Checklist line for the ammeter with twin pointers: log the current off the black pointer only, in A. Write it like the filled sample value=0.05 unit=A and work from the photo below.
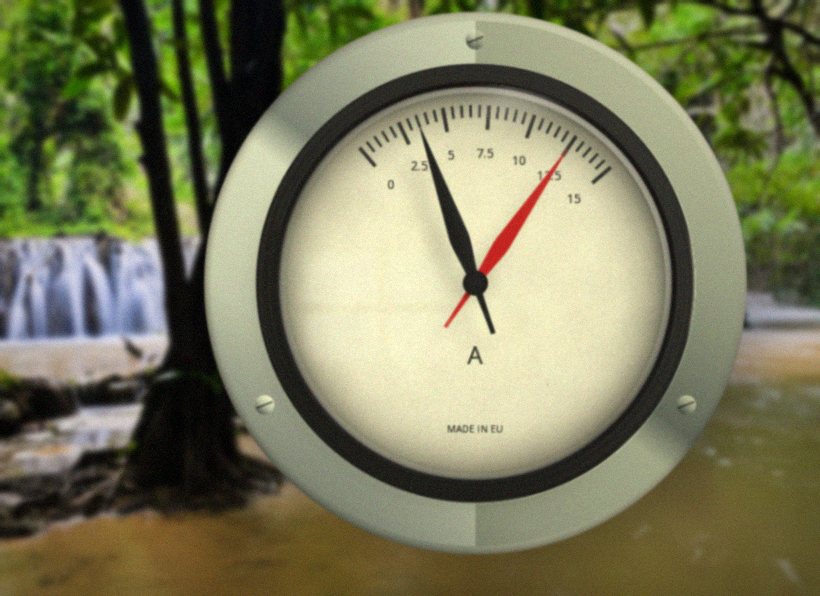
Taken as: value=3.5 unit=A
